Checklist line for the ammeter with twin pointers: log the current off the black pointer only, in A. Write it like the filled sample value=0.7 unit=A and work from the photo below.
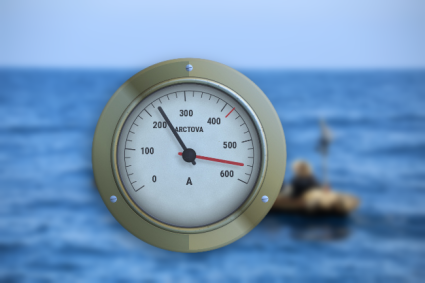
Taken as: value=230 unit=A
